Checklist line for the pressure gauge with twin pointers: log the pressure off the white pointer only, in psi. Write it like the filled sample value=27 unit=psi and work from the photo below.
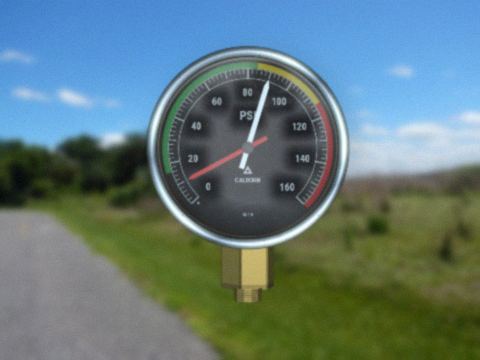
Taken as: value=90 unit=psi
